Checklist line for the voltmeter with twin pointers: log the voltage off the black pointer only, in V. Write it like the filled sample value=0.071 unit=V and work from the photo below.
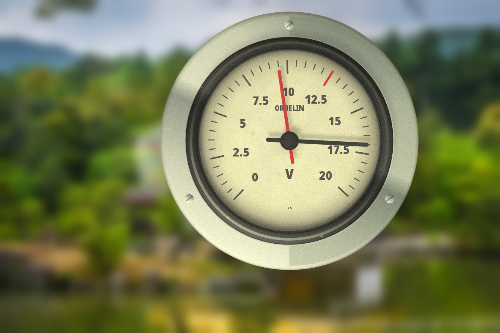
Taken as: value=17 unit=V
